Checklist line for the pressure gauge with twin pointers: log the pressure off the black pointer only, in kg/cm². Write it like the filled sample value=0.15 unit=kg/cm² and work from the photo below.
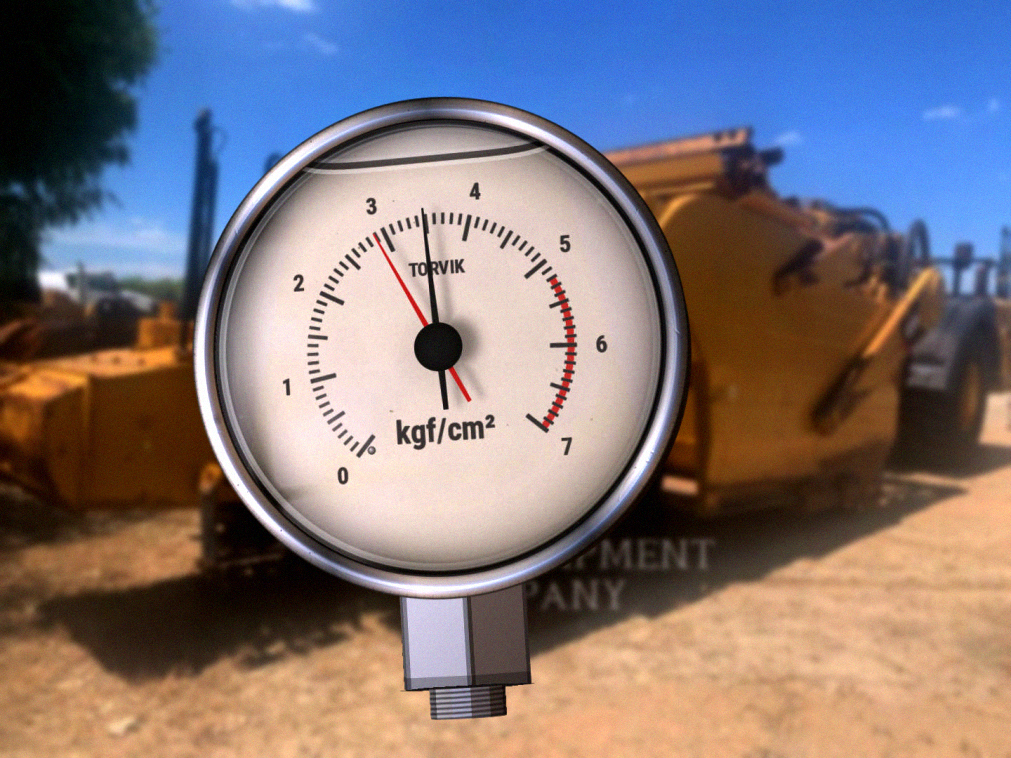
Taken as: value=3.5 unit=kg/cm²
